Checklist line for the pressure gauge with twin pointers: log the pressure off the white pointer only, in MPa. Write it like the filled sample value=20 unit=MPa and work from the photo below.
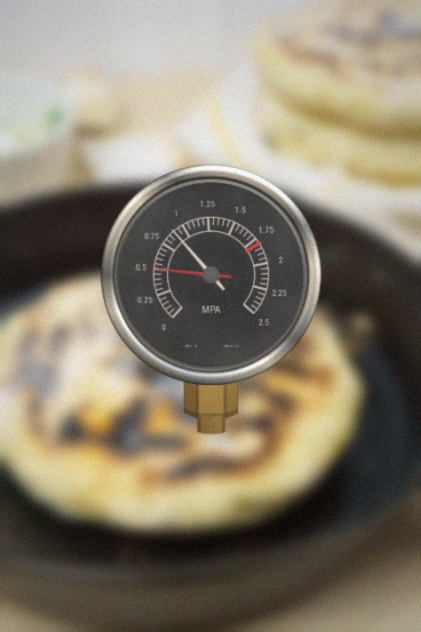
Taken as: value=0.9 unit=MPa
